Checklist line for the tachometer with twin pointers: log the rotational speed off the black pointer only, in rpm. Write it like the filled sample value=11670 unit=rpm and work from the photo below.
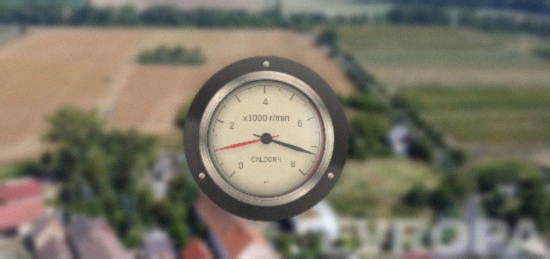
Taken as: value=7250 unit=rpm
